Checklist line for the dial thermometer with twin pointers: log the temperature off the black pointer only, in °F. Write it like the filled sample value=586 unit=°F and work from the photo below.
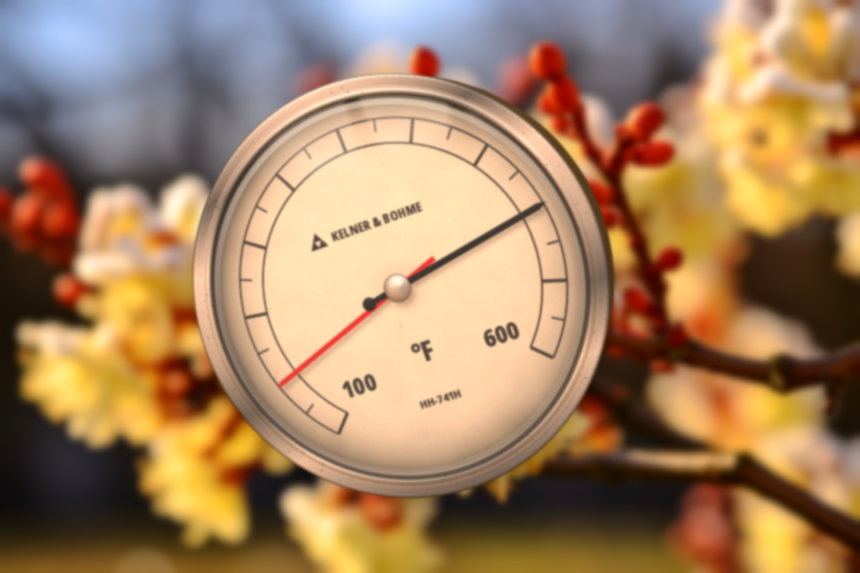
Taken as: value=500 unit=°F
